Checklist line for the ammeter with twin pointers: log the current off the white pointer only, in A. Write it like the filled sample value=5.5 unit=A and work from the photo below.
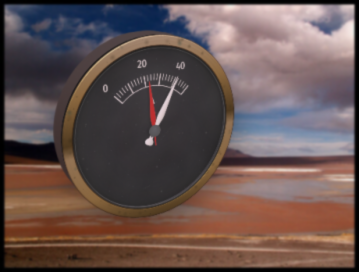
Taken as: value=40 unit=A
